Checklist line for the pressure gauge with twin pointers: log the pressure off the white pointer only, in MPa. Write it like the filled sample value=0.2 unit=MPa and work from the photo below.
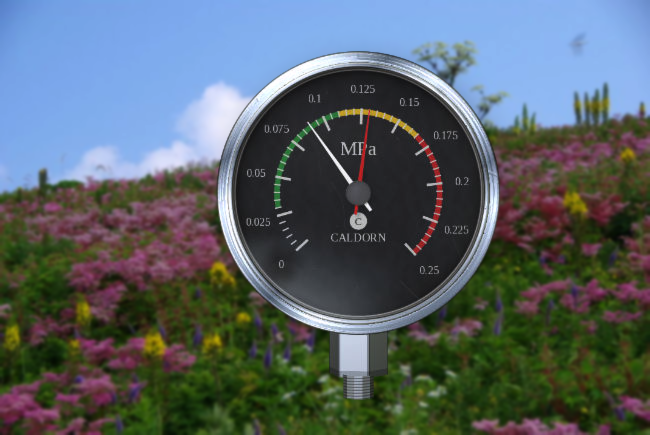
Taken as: value=0.09 unit=MPa
